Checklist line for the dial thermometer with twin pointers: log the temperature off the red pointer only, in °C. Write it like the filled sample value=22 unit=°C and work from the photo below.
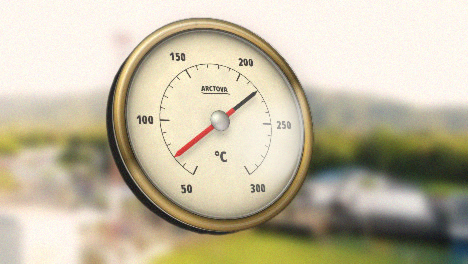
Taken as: value=70 unit=°C
